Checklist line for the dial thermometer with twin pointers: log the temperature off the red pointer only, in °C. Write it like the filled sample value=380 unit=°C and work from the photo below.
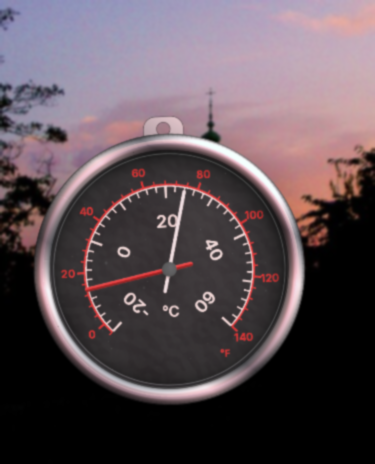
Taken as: value=-10 unit=°C
